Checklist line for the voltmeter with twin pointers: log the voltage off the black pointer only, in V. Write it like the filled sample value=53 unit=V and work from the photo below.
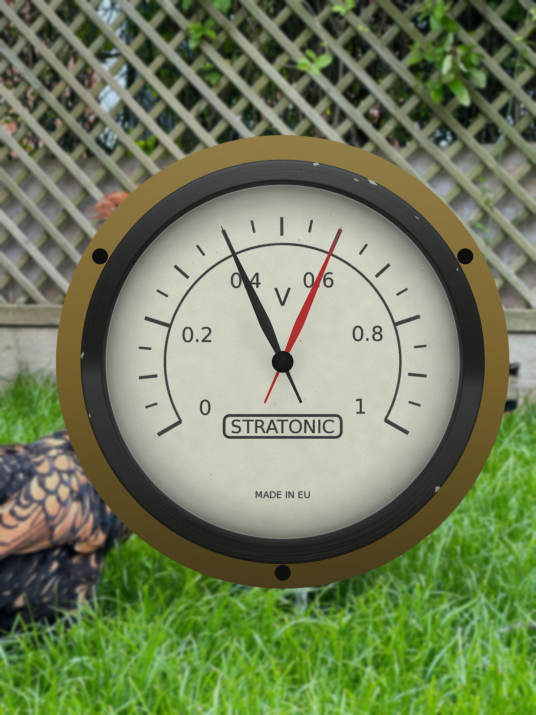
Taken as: value=0.4 unit=V
